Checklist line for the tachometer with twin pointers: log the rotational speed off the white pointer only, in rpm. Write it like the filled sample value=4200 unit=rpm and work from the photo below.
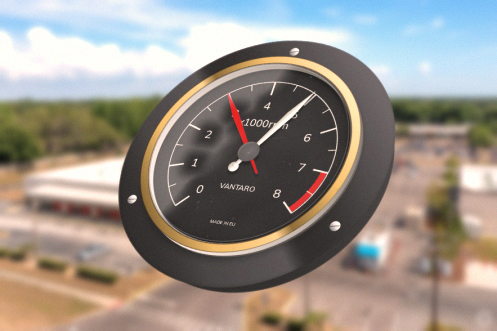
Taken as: value=5000 unit=rpm
